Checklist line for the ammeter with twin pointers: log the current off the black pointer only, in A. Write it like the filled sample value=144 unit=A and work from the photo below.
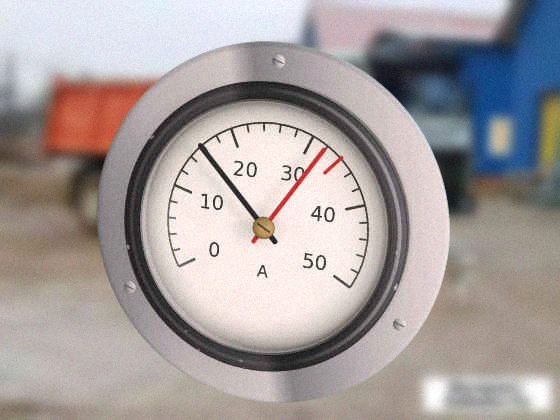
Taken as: value=16 unit=A
